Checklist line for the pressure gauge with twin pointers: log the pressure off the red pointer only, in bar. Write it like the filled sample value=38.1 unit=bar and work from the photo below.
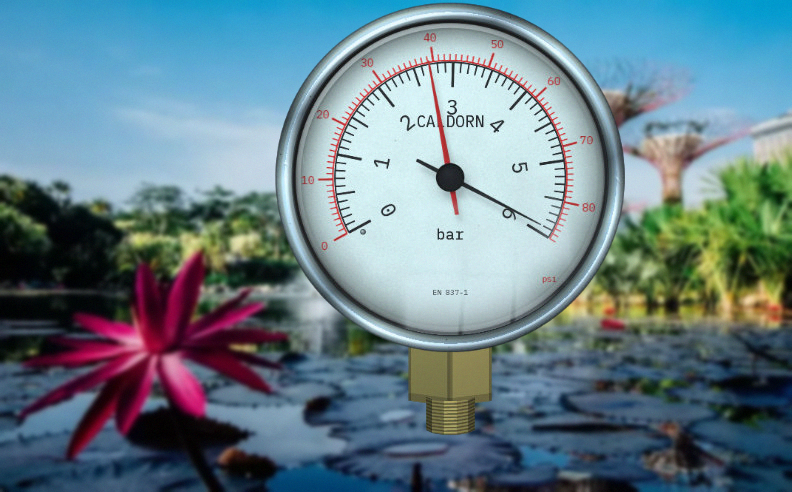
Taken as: value=2.7 unit=bar
